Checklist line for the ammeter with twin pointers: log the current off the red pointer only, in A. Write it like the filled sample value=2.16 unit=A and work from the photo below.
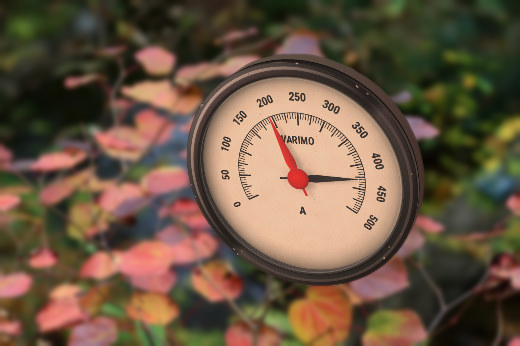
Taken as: value=200 unit=A
